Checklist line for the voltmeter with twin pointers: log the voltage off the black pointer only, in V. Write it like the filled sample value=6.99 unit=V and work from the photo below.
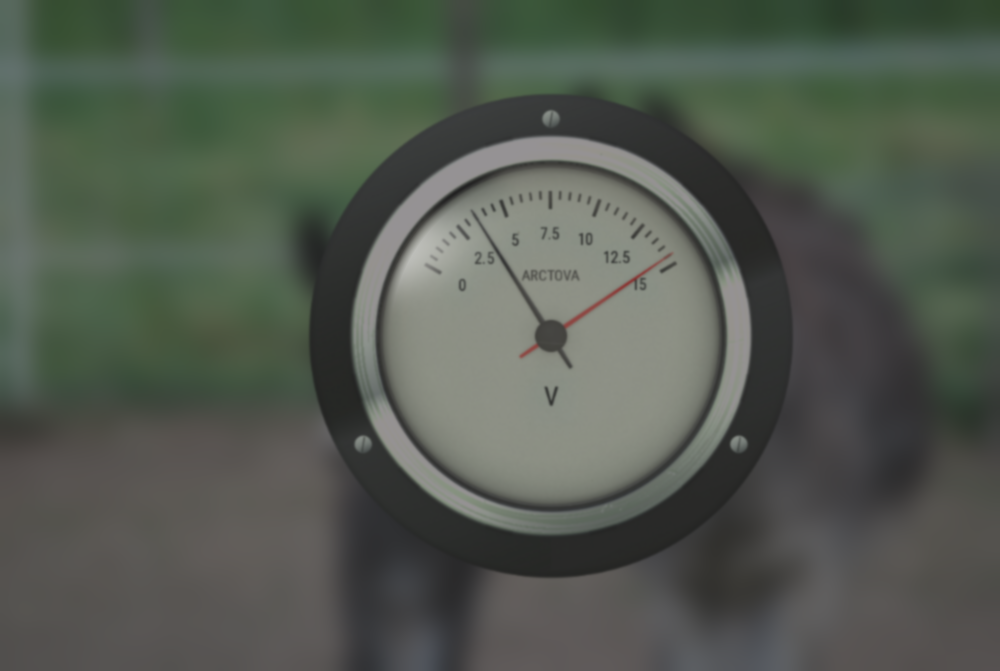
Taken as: value=3.5 unit=V
